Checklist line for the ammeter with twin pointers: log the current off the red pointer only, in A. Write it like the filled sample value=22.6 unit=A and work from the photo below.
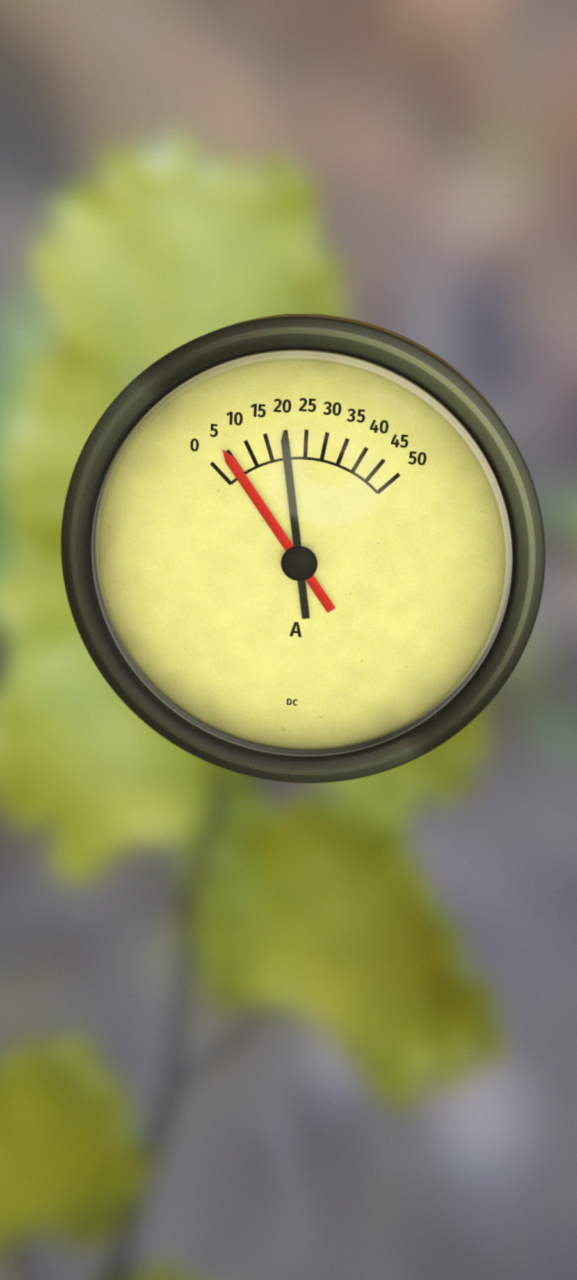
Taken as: value=5 unit=A
